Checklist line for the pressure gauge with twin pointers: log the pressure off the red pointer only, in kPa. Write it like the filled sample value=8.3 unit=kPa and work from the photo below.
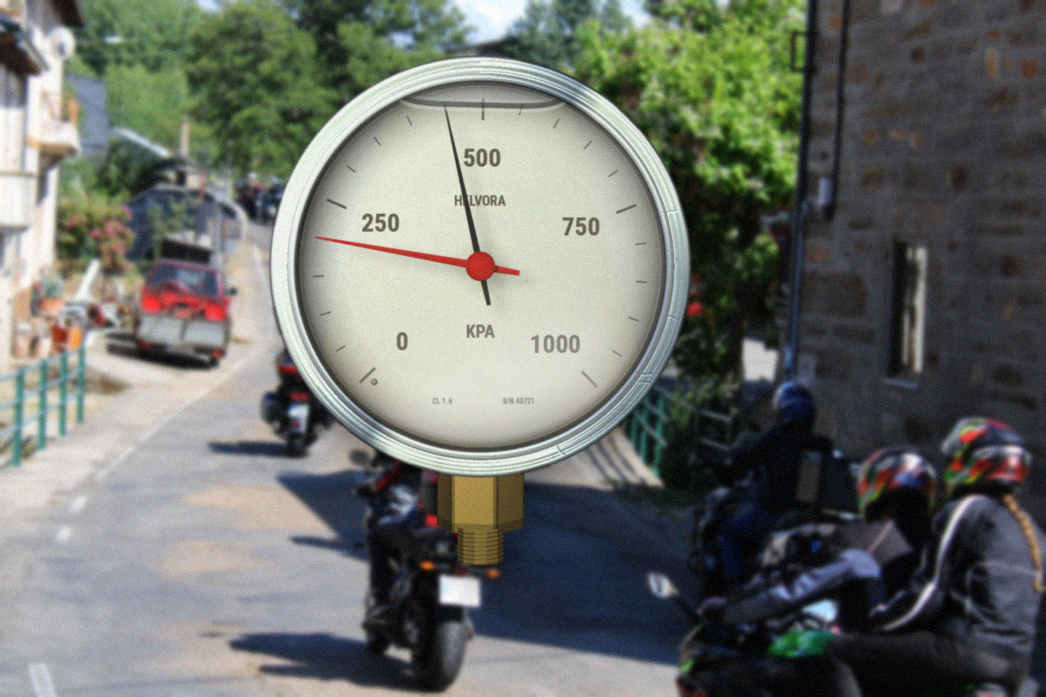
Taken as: value=200 unit=kPa
